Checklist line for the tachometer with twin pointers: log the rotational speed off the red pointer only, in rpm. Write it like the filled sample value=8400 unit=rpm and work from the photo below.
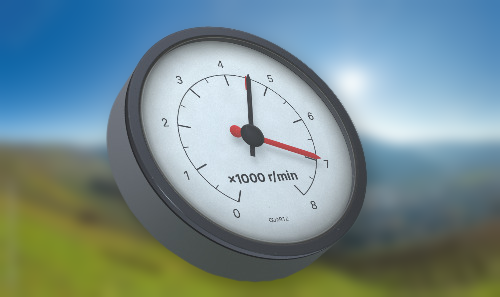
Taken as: value=7000 unit=rpm
